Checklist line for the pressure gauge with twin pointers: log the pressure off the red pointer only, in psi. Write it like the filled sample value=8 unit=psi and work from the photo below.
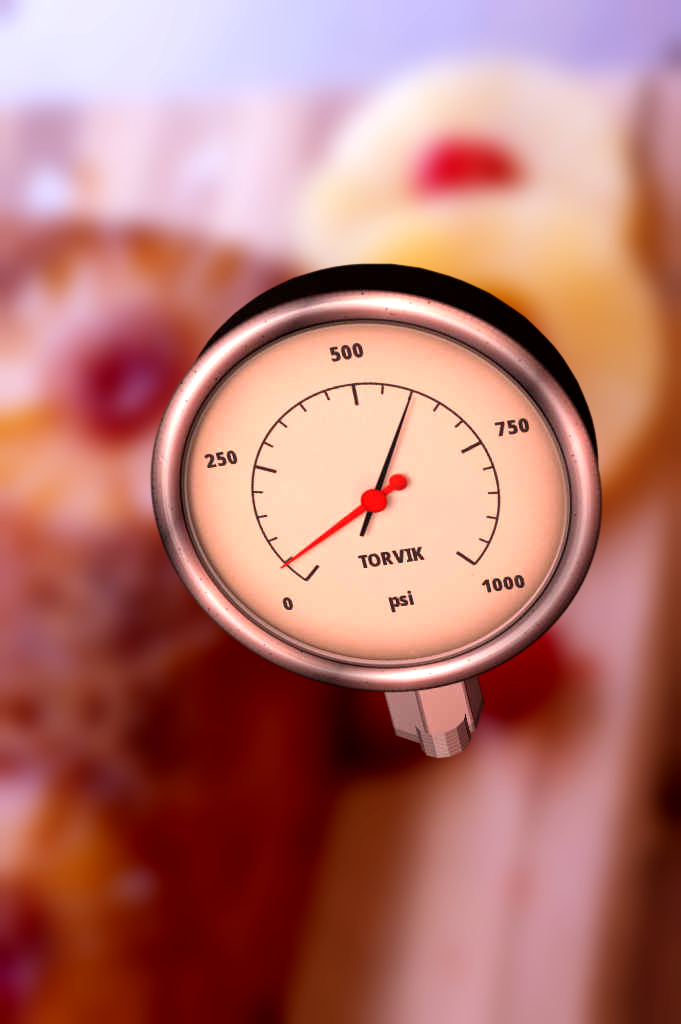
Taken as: value=50 unit=psi
